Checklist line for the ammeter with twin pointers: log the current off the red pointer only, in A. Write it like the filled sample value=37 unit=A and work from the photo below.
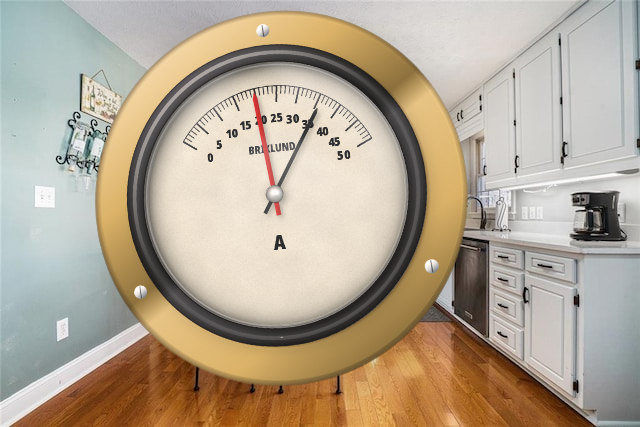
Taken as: value=20 unit=A
